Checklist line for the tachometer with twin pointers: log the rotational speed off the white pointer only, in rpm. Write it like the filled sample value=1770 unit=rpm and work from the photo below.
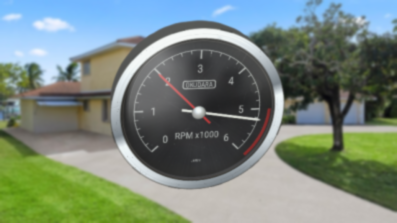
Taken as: value=5200 unit=rpm
